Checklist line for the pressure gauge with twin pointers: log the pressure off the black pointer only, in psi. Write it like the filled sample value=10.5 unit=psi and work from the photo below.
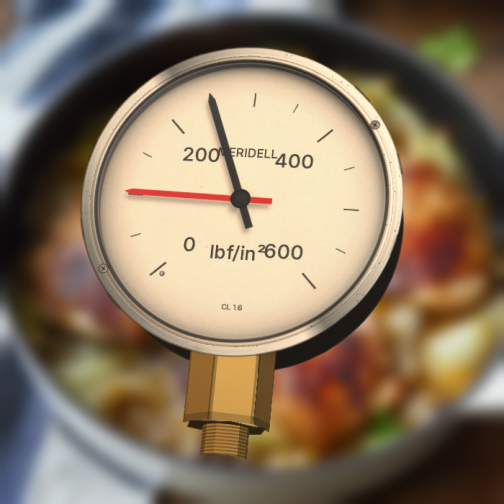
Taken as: value=250 unit=psi
